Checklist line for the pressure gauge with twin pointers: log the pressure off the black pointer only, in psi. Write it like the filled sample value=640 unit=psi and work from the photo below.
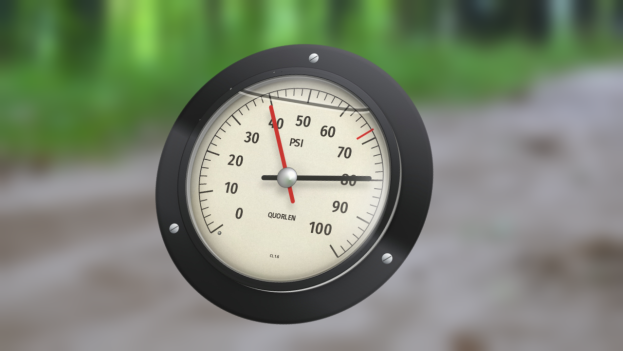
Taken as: value=80 unit=psi
